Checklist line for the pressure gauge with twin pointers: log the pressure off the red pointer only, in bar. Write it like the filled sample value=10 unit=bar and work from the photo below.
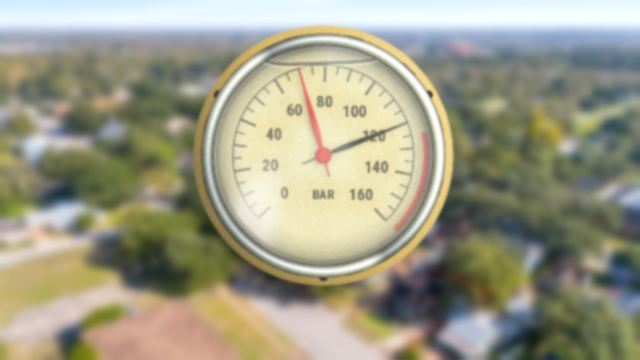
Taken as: value=70 unit=bar
